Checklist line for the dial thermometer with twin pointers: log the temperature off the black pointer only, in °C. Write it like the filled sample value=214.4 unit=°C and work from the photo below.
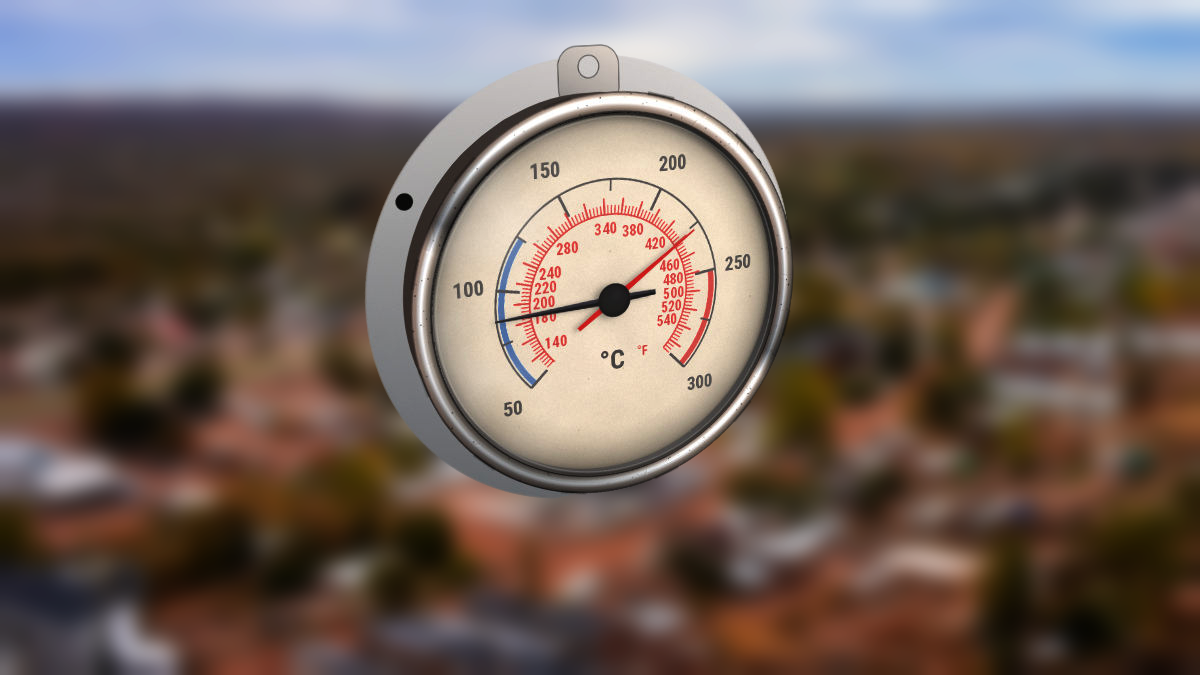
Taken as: value=87.5 unit=°C
